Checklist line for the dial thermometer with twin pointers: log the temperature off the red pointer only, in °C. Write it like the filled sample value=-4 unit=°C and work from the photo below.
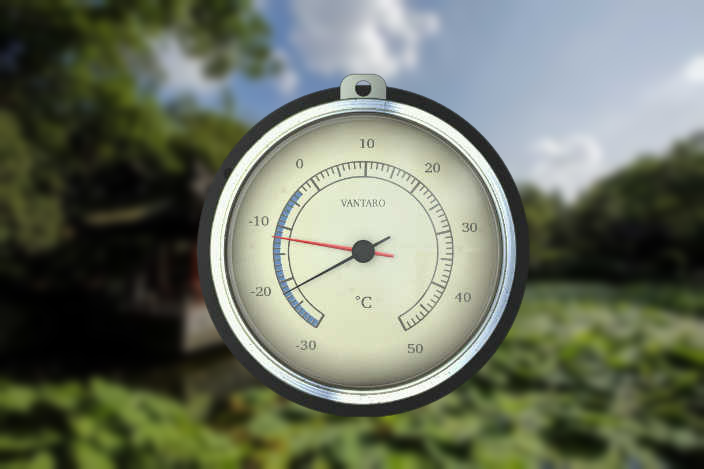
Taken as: value=-12 unit=°C
